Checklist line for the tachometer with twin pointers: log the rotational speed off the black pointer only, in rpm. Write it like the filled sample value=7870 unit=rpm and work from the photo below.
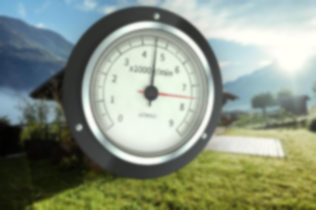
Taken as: value=4500 unit=rpm
